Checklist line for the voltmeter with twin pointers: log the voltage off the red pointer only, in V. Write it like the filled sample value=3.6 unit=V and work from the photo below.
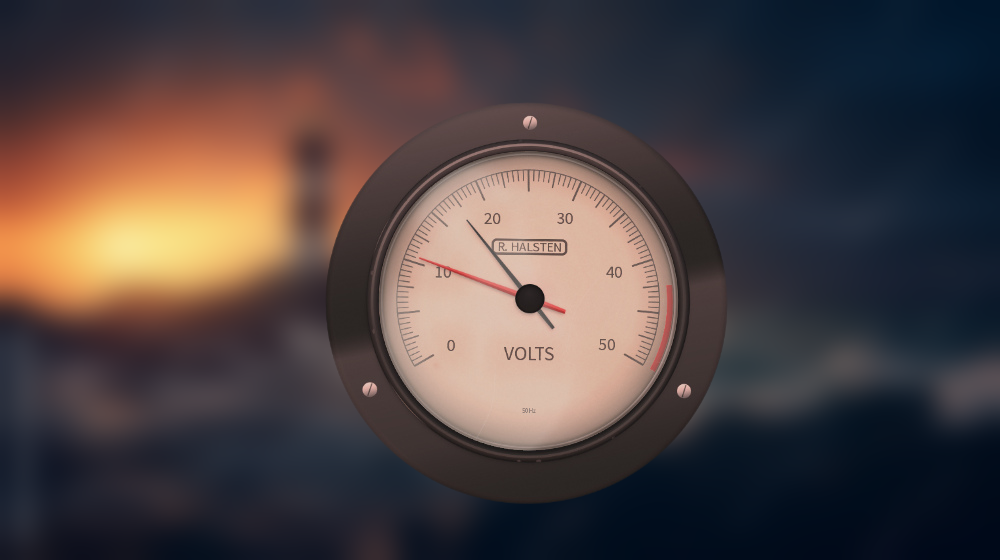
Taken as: value=10.5 unit=V
